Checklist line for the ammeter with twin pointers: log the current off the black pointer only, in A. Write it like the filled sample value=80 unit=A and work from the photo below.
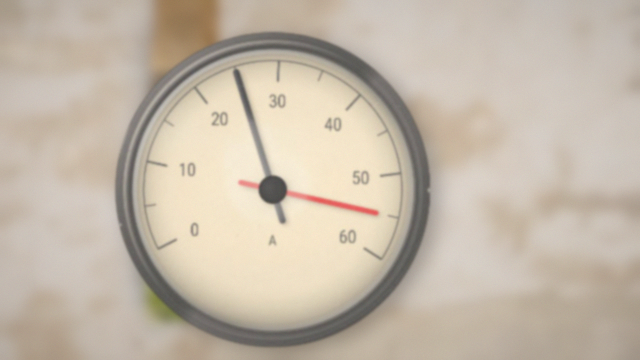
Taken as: value=25 unit=A
